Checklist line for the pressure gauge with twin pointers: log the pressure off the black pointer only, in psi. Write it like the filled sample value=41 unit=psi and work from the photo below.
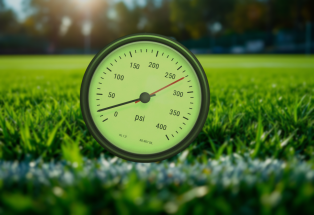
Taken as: value=20 unit=psi
